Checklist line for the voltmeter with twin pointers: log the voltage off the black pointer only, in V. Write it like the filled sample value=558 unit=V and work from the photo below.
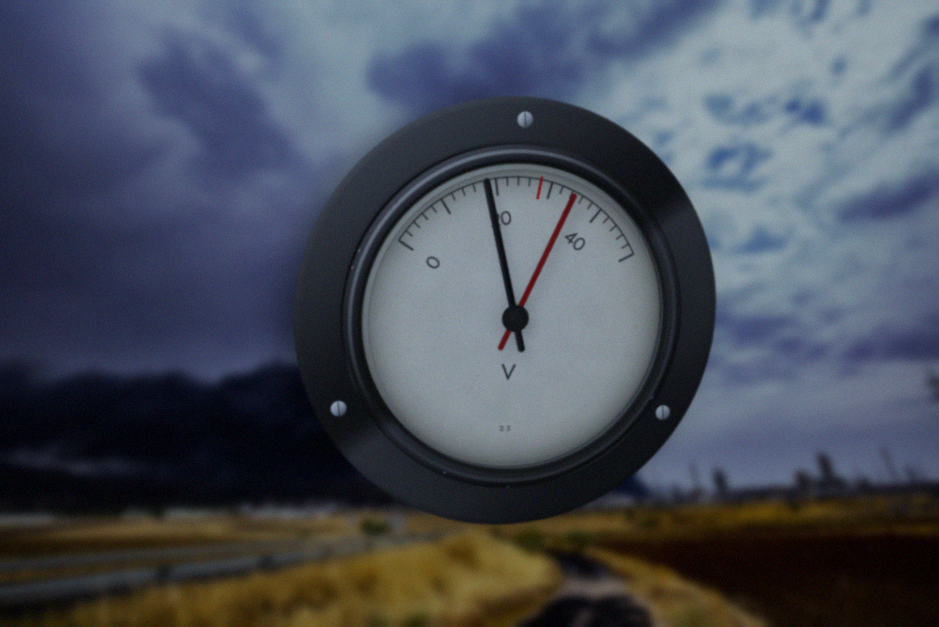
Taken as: value=18 unit=V
